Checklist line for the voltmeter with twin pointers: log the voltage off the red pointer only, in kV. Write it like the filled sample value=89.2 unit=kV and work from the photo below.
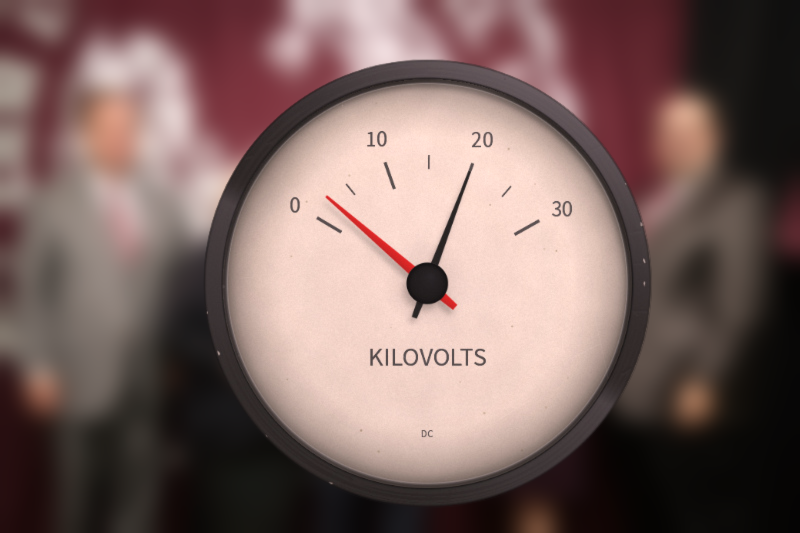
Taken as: value=2.5 unit=kV
